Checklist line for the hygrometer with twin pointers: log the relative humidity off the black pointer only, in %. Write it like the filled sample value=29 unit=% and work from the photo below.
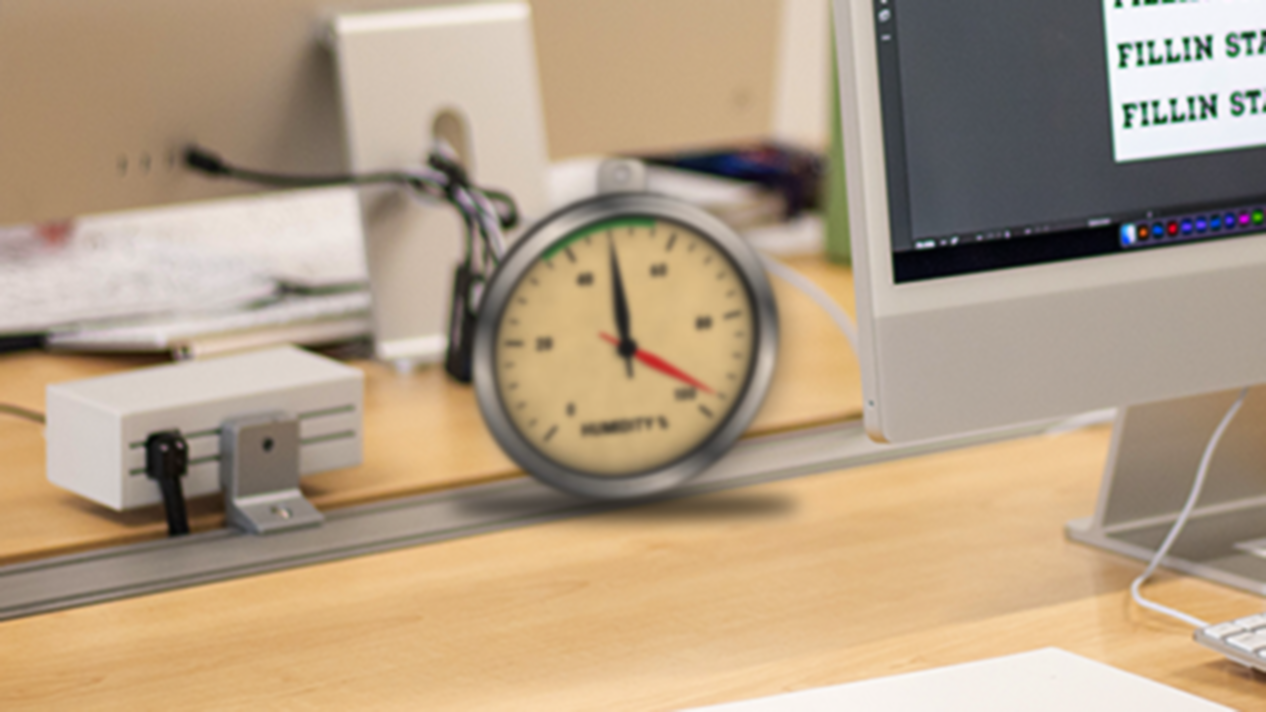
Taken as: value=48 unit=%
